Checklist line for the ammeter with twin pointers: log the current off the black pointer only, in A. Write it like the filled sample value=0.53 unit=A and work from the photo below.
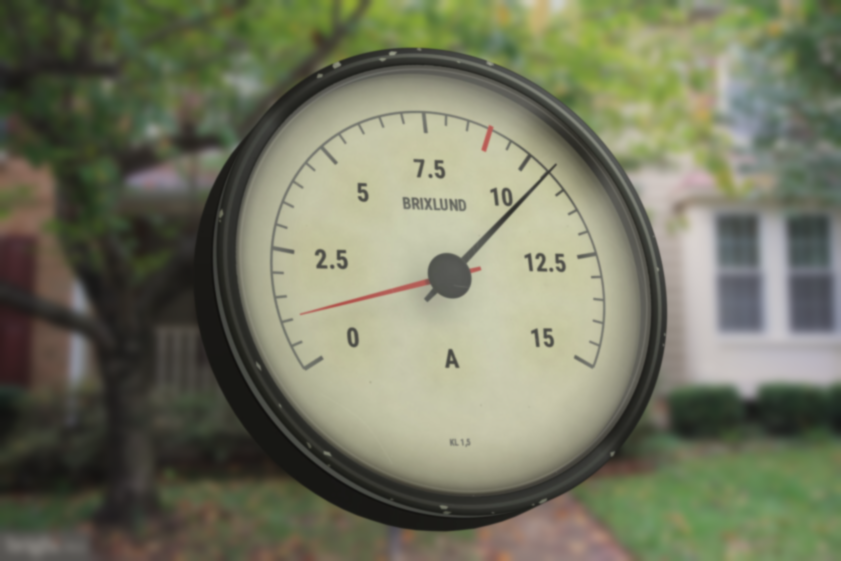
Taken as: value=10.5 unit=A
